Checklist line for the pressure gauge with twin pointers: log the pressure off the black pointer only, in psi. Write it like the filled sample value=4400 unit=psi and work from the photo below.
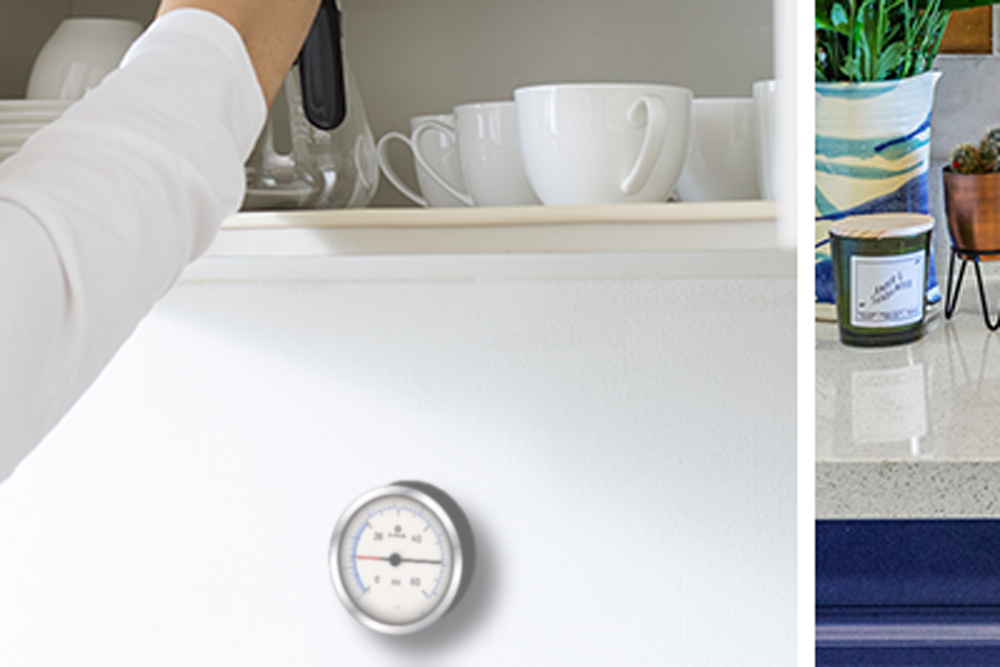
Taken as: value=50 unit=psi
